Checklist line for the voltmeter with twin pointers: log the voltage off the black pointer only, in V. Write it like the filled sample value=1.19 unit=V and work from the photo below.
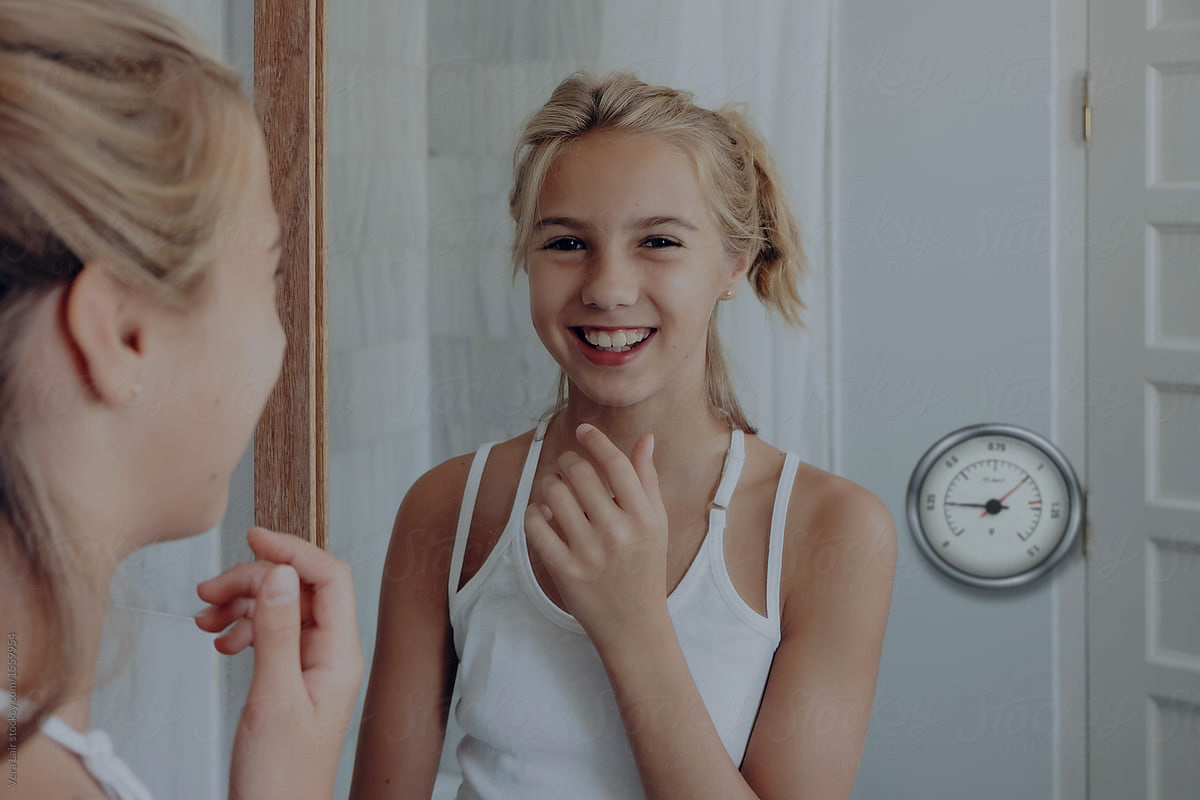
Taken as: value=0.25 unit=V
